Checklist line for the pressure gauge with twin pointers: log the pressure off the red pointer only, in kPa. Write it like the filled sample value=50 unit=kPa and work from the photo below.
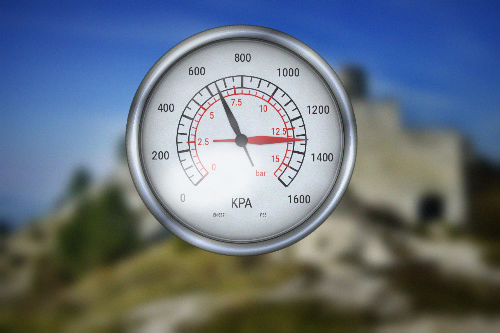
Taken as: value=1325 unit=kPa
